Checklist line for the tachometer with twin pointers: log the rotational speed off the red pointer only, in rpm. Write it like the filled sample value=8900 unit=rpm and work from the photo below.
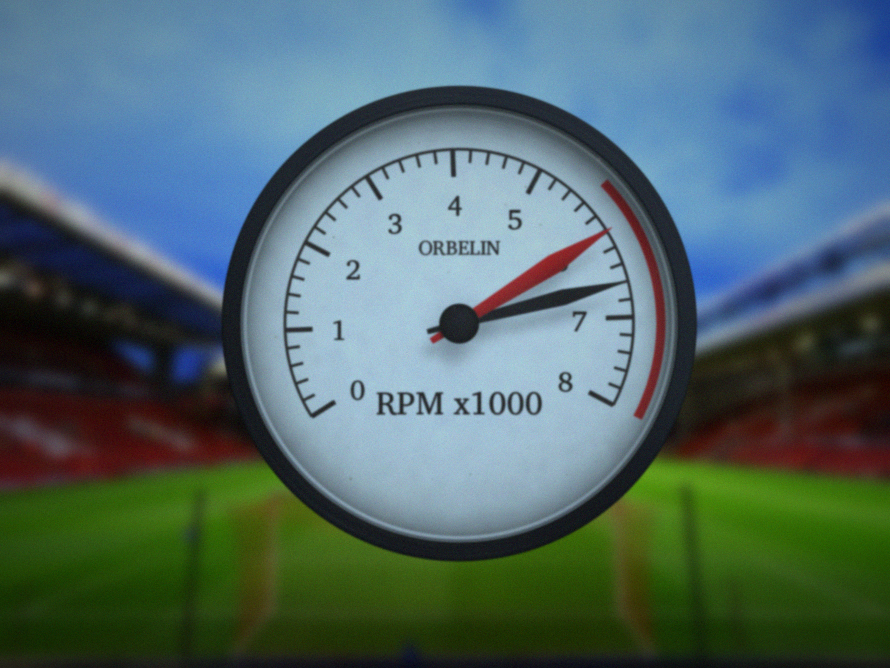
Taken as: value=6000 unit=rpm
